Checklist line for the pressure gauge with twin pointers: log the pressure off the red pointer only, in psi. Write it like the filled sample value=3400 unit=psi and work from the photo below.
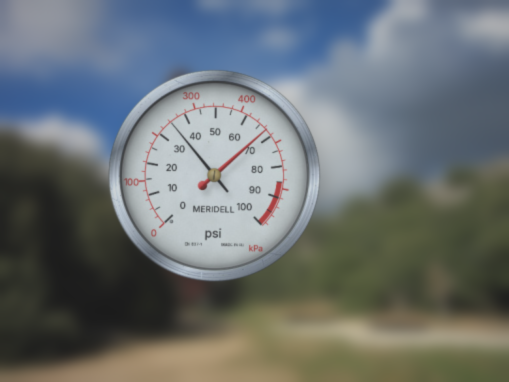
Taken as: value=67.5 unit=psi
